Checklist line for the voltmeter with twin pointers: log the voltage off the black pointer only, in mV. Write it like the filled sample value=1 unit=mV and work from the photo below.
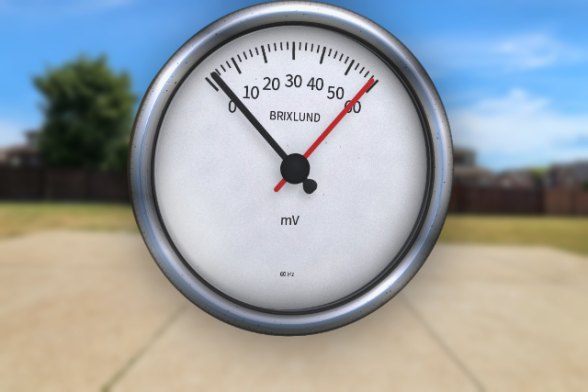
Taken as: value=2 unit=mV
